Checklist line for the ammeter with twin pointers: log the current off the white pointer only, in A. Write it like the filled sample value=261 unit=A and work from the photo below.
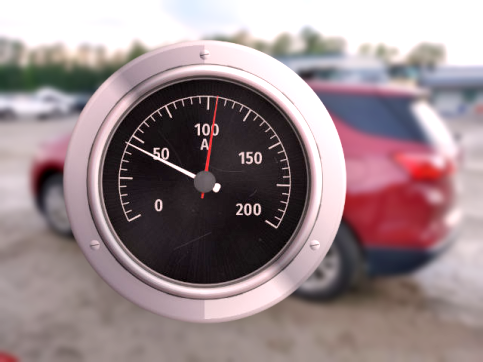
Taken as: value=45 unit=A
